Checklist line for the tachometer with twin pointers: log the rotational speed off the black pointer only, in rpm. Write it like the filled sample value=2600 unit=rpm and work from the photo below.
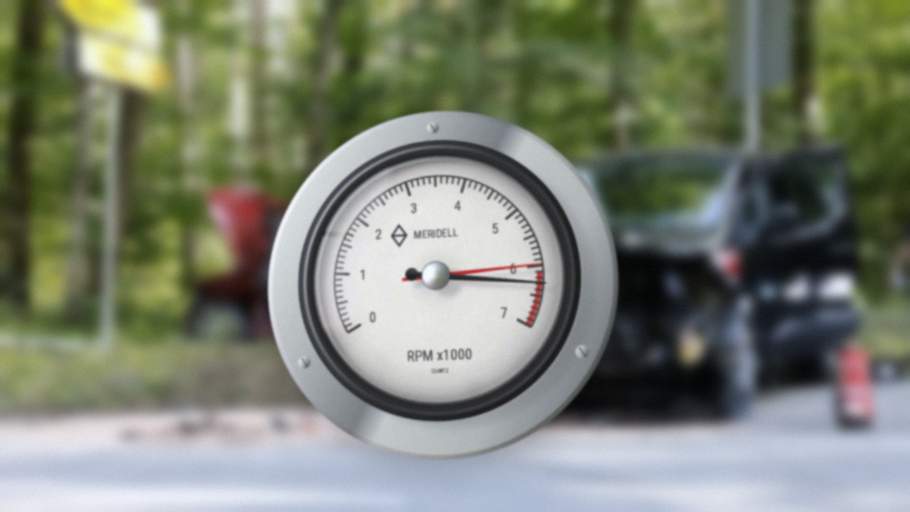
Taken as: value=6300 unit=rpm
